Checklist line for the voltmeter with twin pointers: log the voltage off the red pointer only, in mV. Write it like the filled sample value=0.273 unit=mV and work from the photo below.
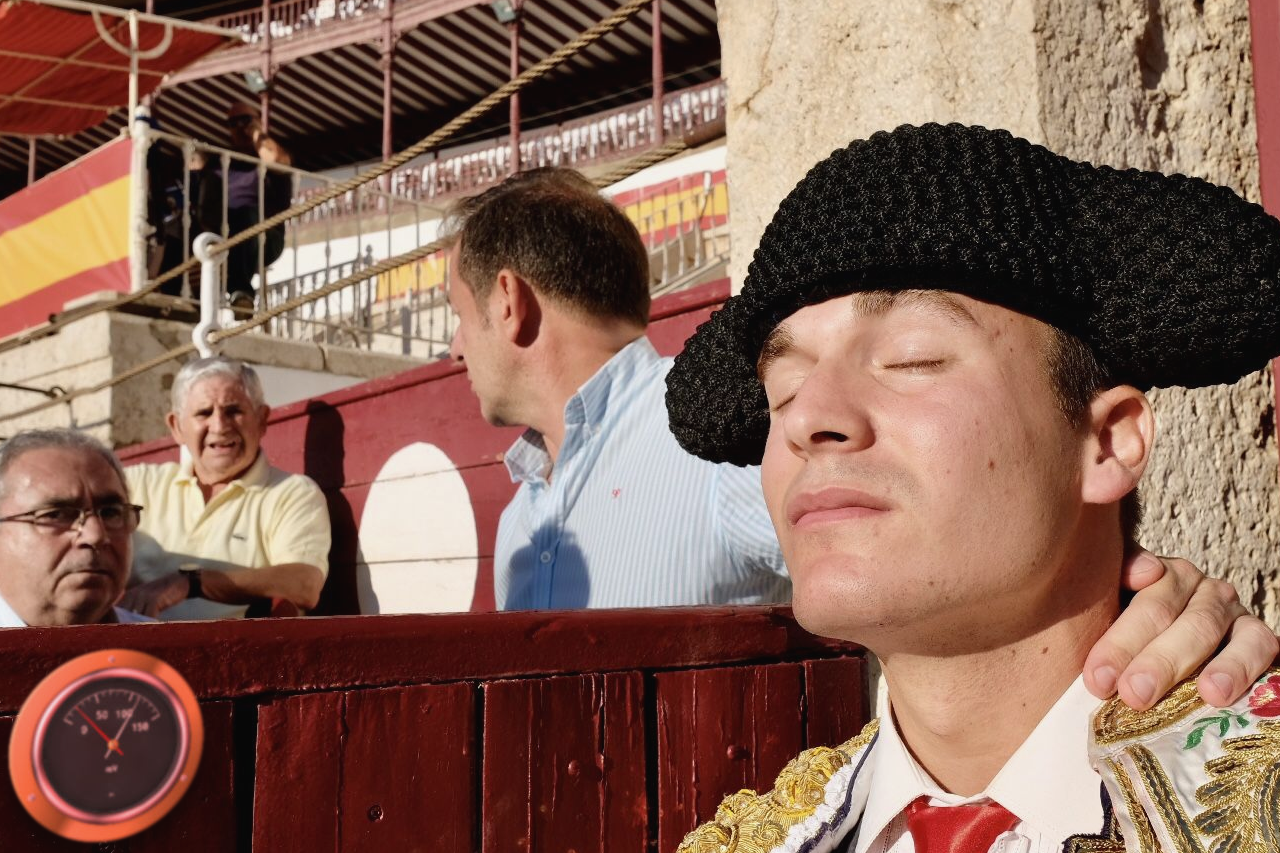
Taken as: value=20 unit=mV
